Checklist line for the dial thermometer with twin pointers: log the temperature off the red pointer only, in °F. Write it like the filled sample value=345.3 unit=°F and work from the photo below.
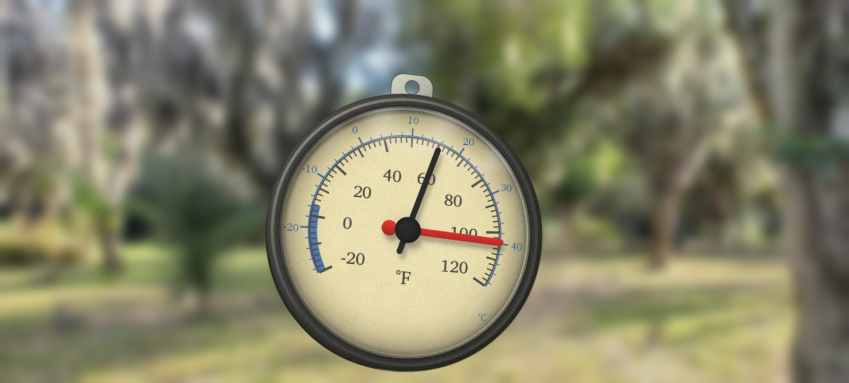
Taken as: value=104 unit=°F
